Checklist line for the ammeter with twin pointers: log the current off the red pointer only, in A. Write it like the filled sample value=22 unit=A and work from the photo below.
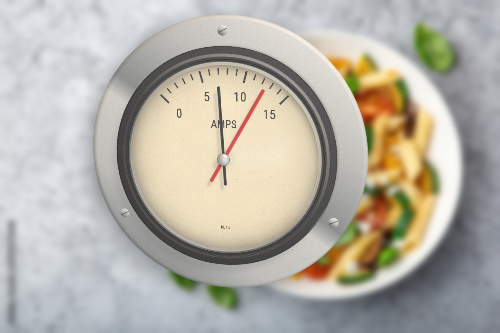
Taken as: value=12.5 unit=A
